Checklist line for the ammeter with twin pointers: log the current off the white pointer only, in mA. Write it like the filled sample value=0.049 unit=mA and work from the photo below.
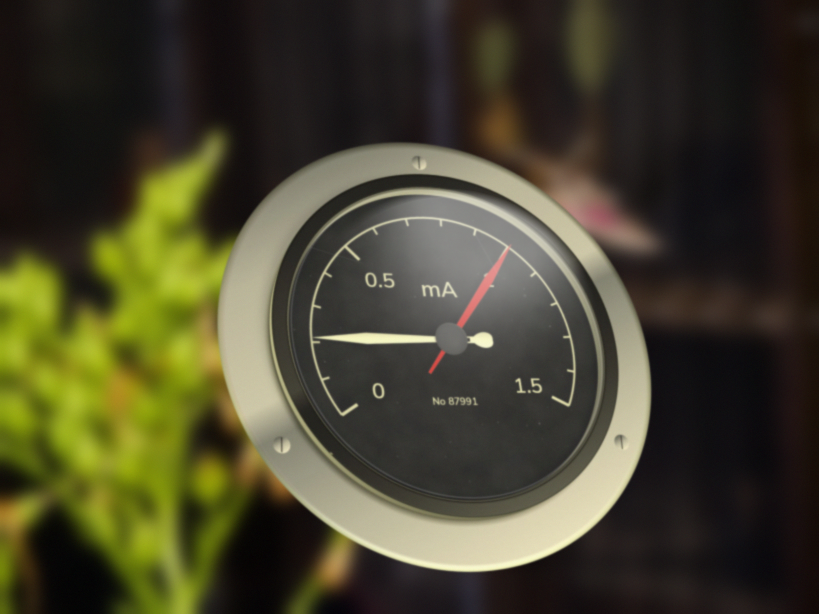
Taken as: value=0.2 unit=mA
